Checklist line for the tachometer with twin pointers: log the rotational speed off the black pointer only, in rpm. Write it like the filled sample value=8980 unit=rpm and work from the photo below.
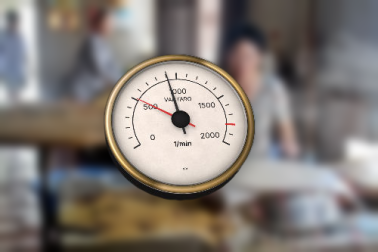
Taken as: value=900 unit=rpm
